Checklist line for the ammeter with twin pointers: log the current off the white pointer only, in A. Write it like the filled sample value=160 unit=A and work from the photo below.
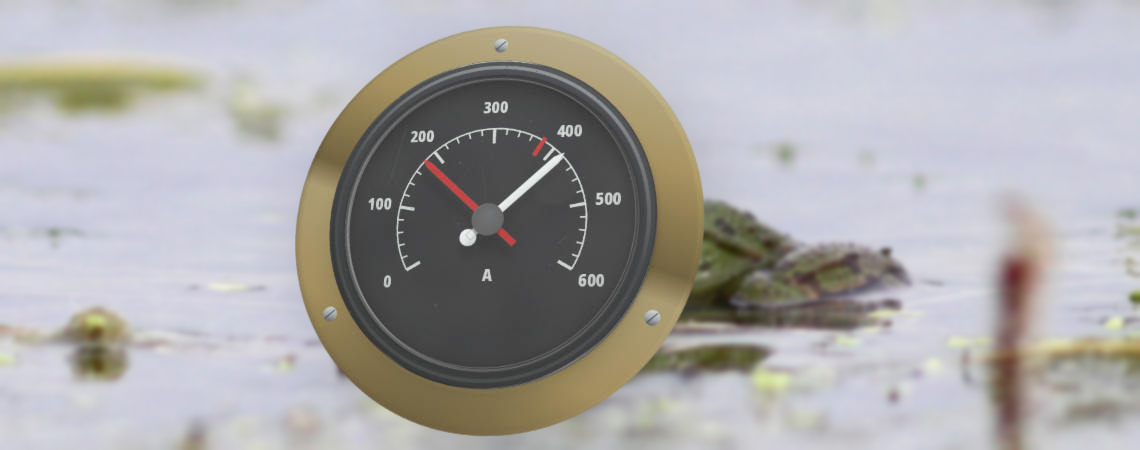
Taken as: value=420 unit=A
